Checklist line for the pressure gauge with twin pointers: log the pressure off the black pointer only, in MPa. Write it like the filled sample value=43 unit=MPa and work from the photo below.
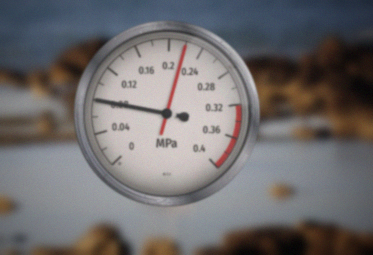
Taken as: value=0.08 unit=MPa
